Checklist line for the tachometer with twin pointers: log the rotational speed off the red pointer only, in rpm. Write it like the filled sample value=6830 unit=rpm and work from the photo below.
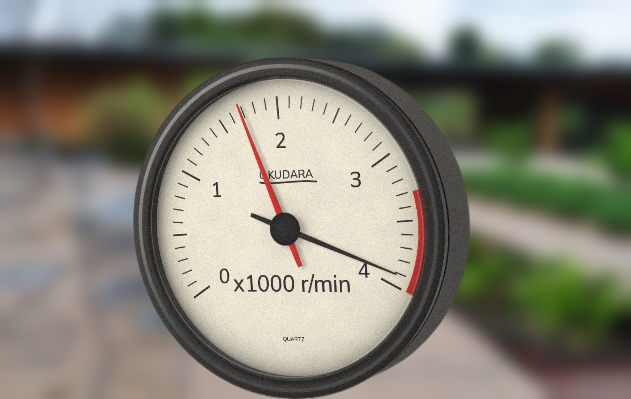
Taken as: value=1700 unit=rpm
